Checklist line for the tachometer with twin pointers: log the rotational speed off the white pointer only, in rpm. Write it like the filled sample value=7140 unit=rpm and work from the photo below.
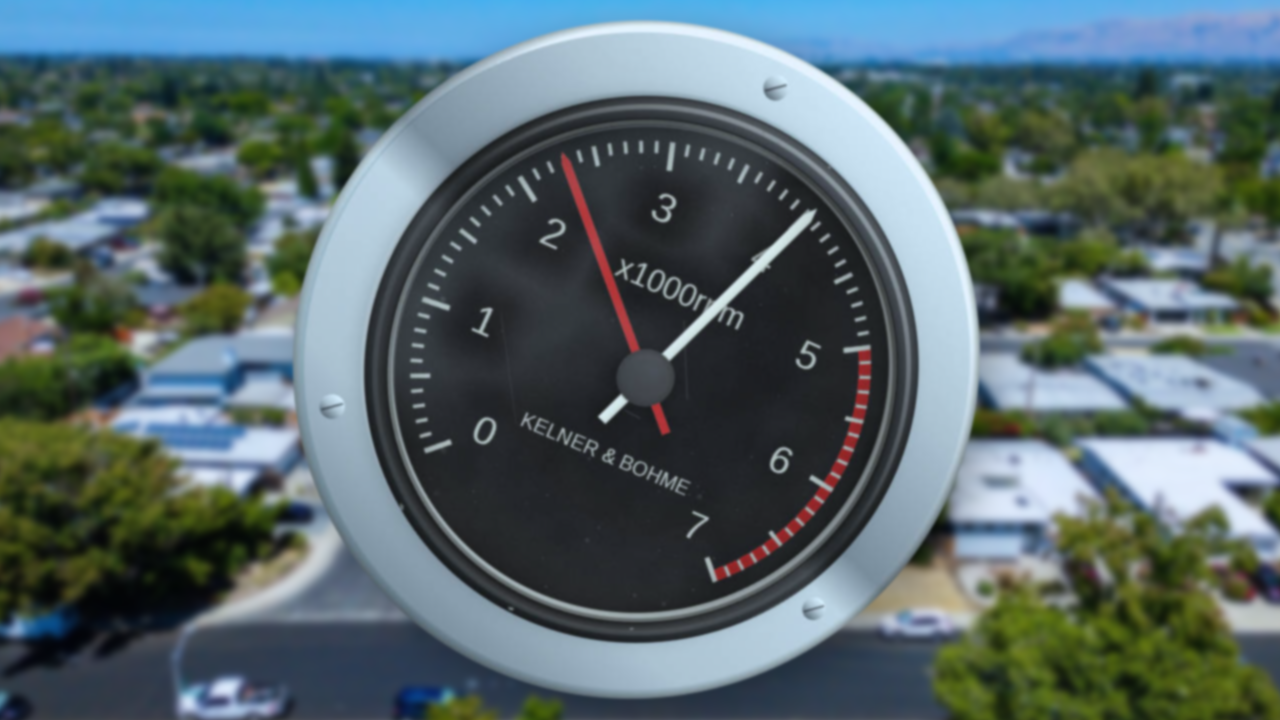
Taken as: value=4000 unit=rpm
